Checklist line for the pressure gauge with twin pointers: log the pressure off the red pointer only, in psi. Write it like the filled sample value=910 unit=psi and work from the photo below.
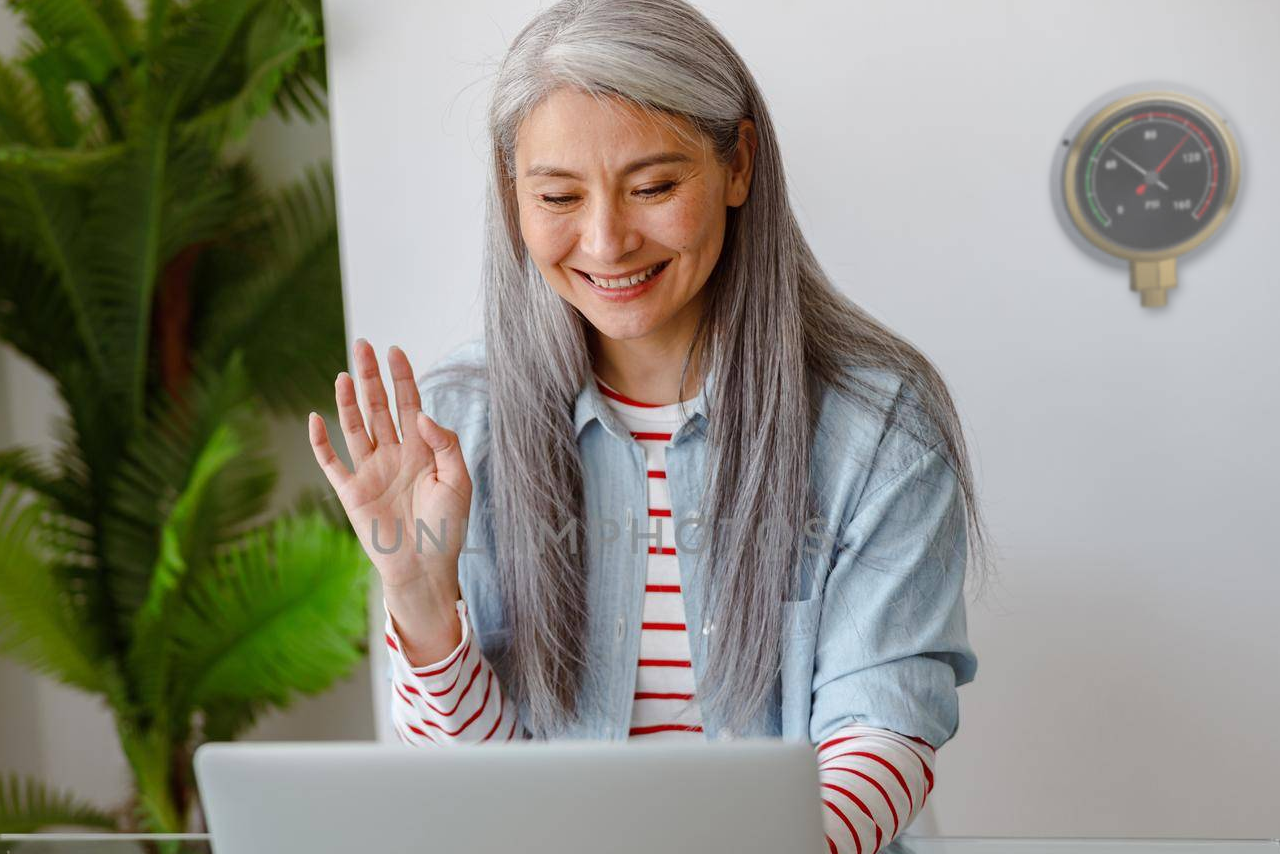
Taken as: value=105 unit=psi
